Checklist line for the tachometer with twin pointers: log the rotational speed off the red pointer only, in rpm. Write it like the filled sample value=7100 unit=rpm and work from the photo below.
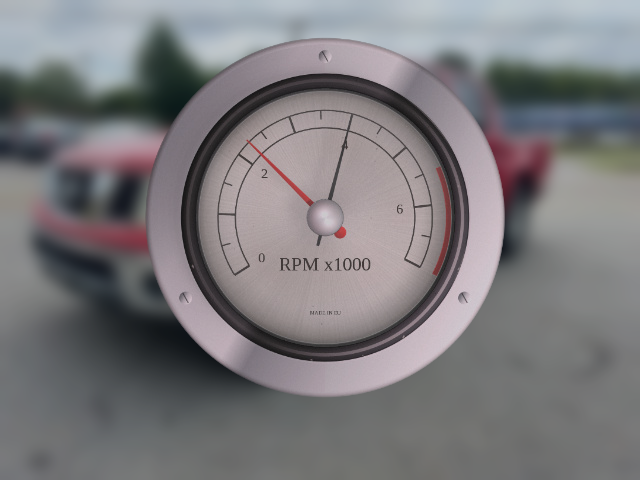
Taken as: value=2250 unit=rpm
